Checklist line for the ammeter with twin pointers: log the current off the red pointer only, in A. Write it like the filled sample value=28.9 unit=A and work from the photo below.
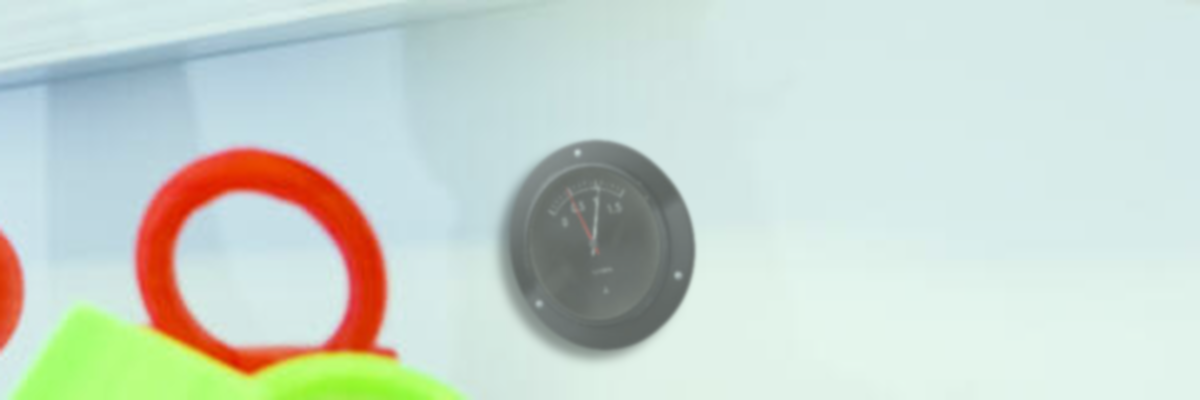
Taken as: value=0.5 unit=A
